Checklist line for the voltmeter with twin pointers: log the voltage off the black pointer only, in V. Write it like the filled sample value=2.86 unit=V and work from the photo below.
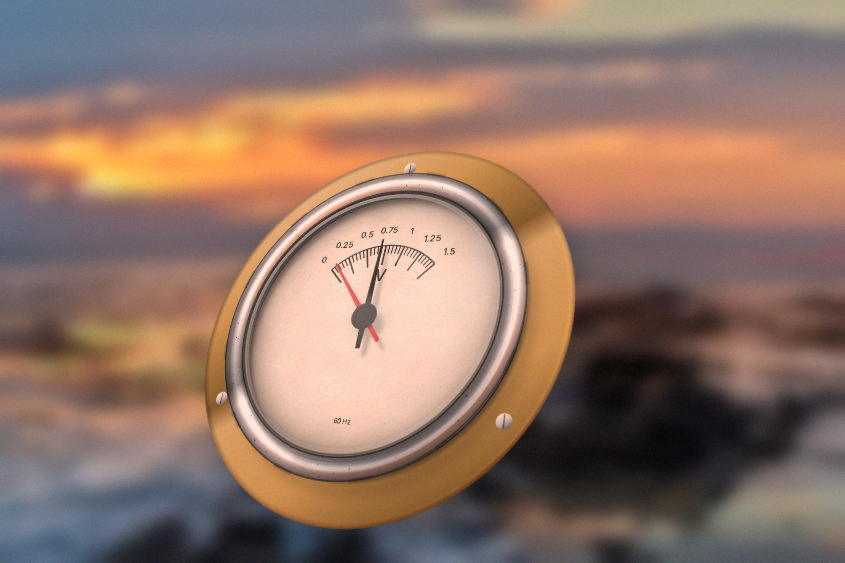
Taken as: value=0.75 unit=V
